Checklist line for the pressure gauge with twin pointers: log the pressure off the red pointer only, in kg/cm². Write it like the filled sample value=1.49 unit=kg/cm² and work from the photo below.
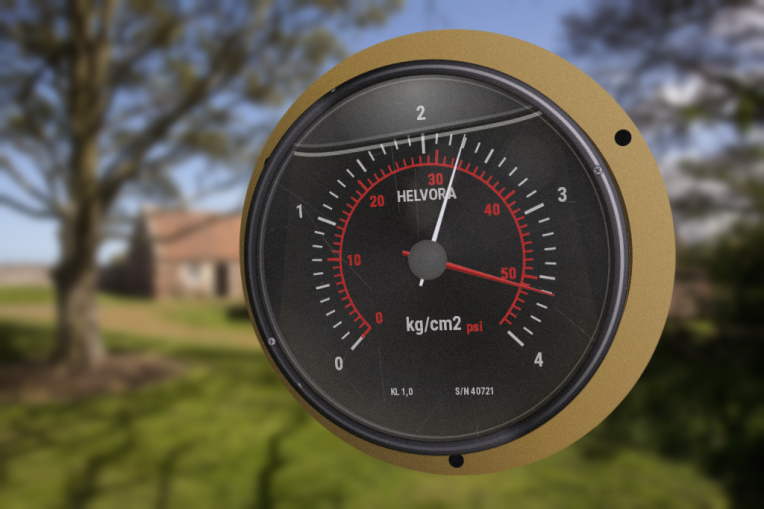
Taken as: value=3.6 unit=kg/cm²
